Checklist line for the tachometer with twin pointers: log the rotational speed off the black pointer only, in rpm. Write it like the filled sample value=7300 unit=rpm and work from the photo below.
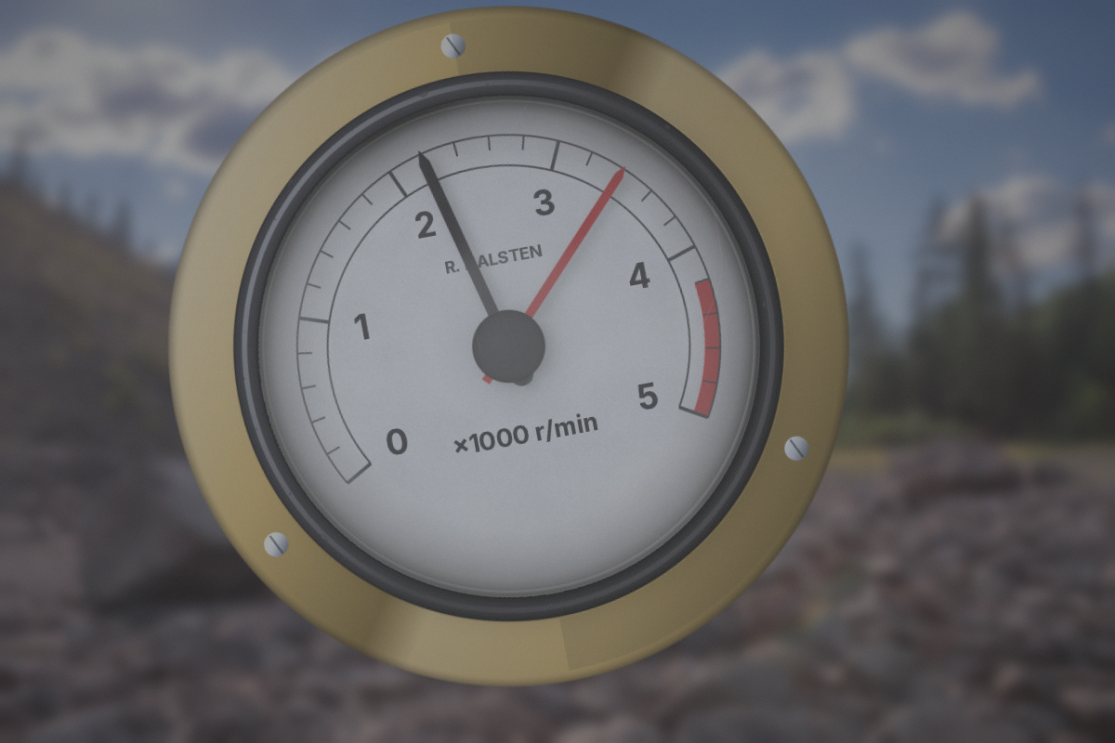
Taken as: value=2200 unit=rpm
